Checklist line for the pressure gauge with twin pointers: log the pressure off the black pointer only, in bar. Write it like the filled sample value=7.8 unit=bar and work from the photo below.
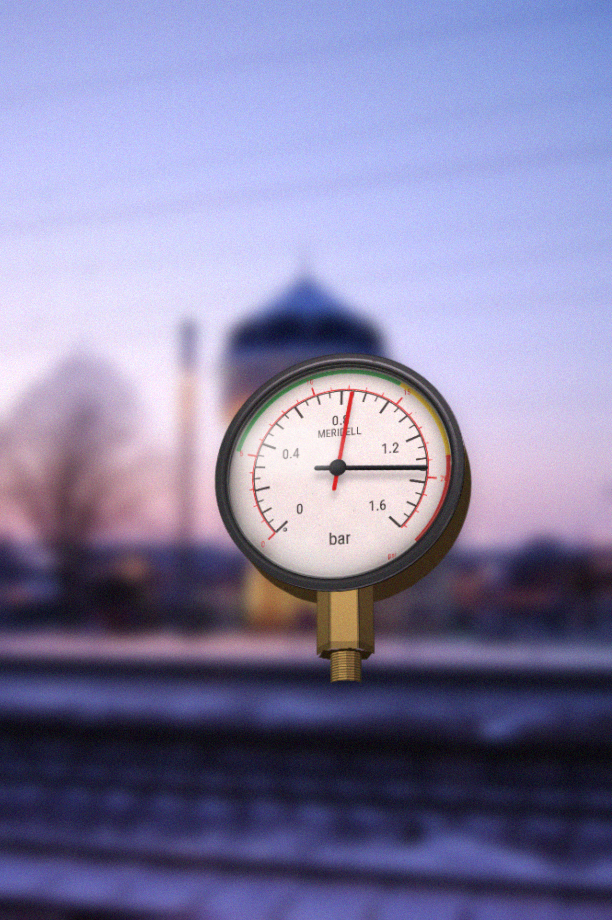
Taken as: value=1.35 unit=bar
